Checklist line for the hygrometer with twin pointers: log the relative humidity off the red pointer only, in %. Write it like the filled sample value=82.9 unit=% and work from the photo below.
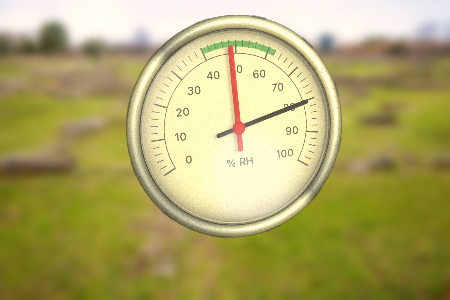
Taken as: value=48 unit=%
